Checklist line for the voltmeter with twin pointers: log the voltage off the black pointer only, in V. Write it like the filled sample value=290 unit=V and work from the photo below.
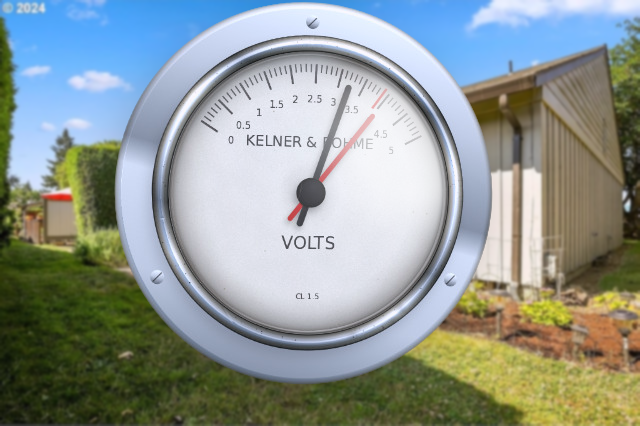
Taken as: value=3.2 unit=V
